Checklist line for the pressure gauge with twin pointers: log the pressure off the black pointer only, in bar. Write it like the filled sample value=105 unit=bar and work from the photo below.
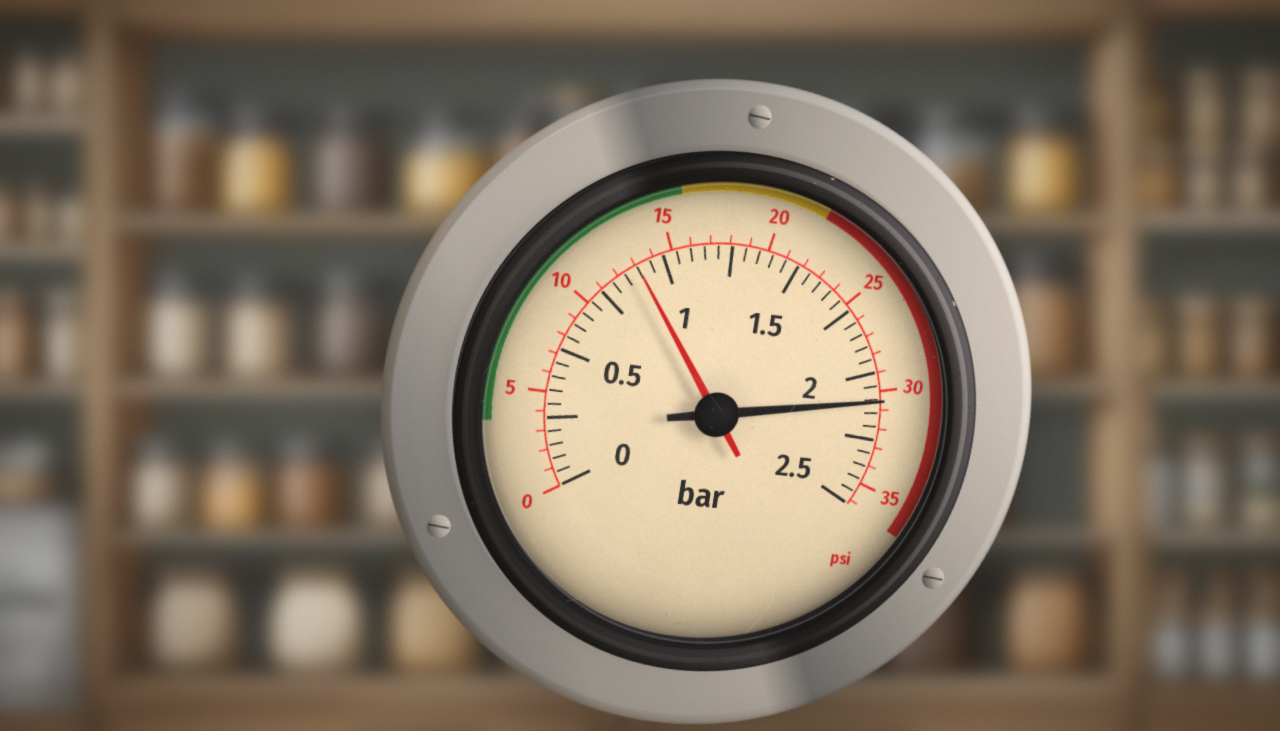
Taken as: value=2.1 unit=bar
